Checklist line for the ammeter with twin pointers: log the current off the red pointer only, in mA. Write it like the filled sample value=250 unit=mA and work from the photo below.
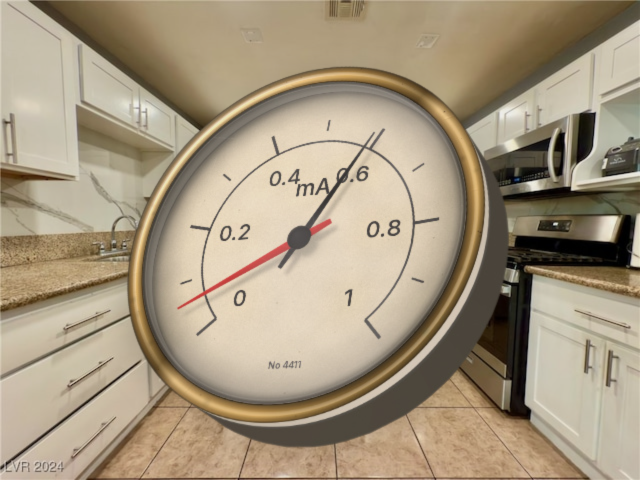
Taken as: value=0.05 unit=mA
